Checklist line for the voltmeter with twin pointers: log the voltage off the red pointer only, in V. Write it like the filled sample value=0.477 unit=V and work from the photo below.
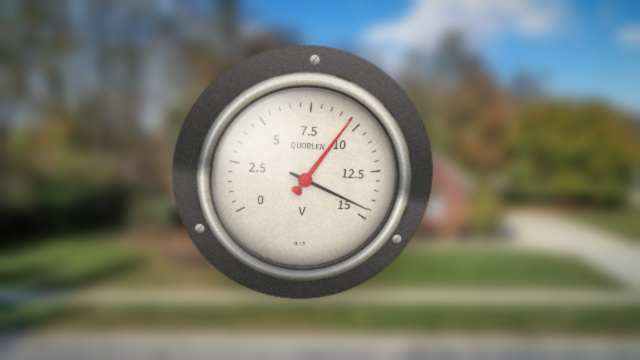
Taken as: value=9.5 unit=V
